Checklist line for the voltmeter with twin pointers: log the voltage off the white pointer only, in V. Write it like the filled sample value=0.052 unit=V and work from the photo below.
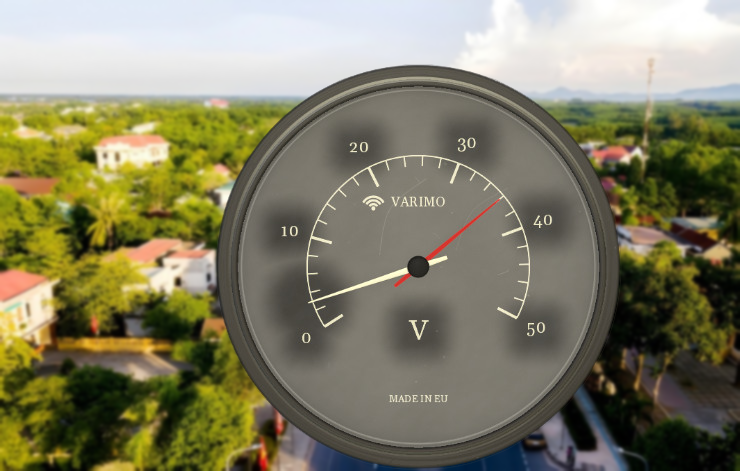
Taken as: value=3 unit=V
